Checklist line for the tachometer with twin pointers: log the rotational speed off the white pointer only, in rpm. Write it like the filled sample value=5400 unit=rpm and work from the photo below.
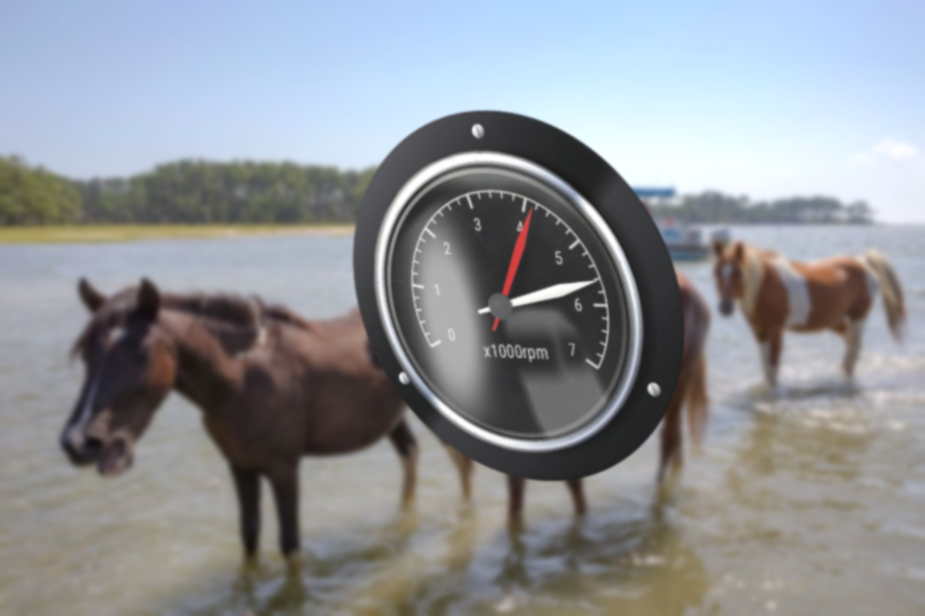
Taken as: value=5600 unit=rpm
